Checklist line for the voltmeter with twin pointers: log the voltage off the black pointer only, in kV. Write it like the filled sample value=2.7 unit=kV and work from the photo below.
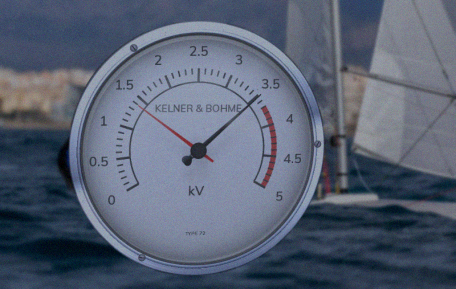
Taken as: value=3.5 unit=kV
